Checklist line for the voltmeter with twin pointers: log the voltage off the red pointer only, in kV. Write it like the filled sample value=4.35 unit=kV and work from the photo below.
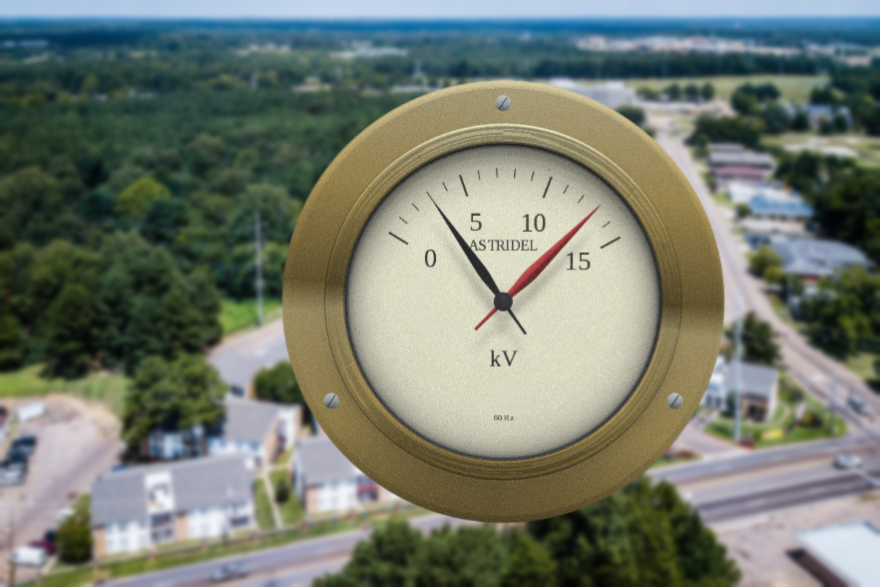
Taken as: value=13 unit=kV
